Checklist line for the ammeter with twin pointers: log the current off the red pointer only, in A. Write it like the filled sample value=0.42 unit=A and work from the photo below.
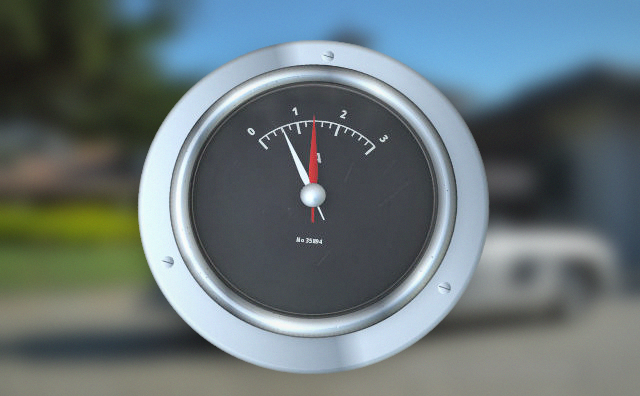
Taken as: value=1.4 unit=A
